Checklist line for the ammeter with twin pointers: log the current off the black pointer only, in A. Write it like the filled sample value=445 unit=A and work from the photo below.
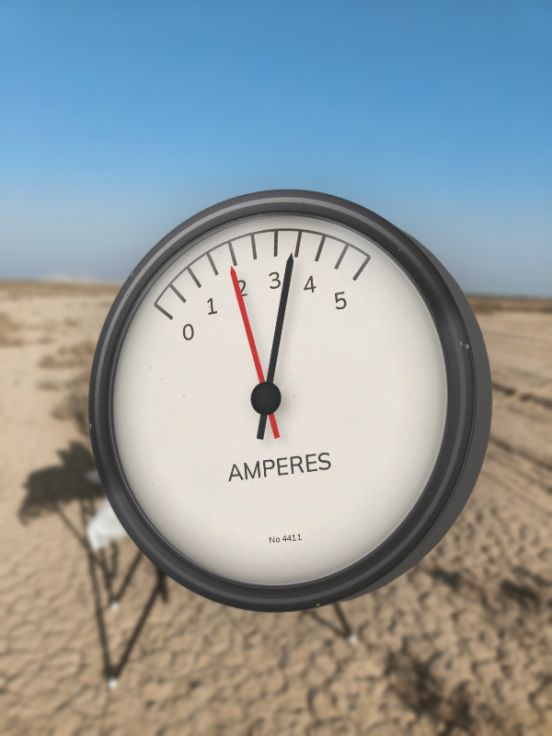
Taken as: value=3.5 unit=A
